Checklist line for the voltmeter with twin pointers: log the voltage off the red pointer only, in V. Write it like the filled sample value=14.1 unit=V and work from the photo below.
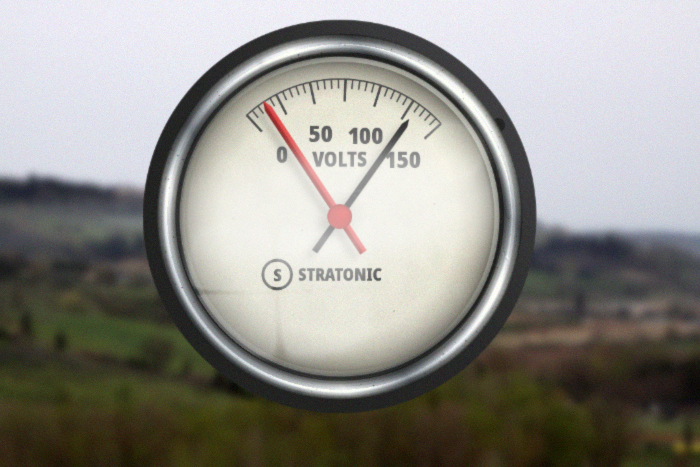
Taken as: value=15 unit=V
